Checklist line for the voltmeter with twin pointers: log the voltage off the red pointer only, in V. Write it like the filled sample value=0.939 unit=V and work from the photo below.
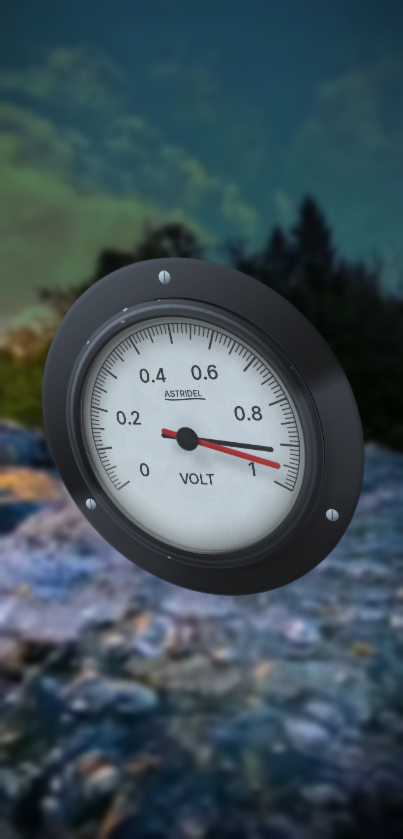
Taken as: value=0.95 unit=V
